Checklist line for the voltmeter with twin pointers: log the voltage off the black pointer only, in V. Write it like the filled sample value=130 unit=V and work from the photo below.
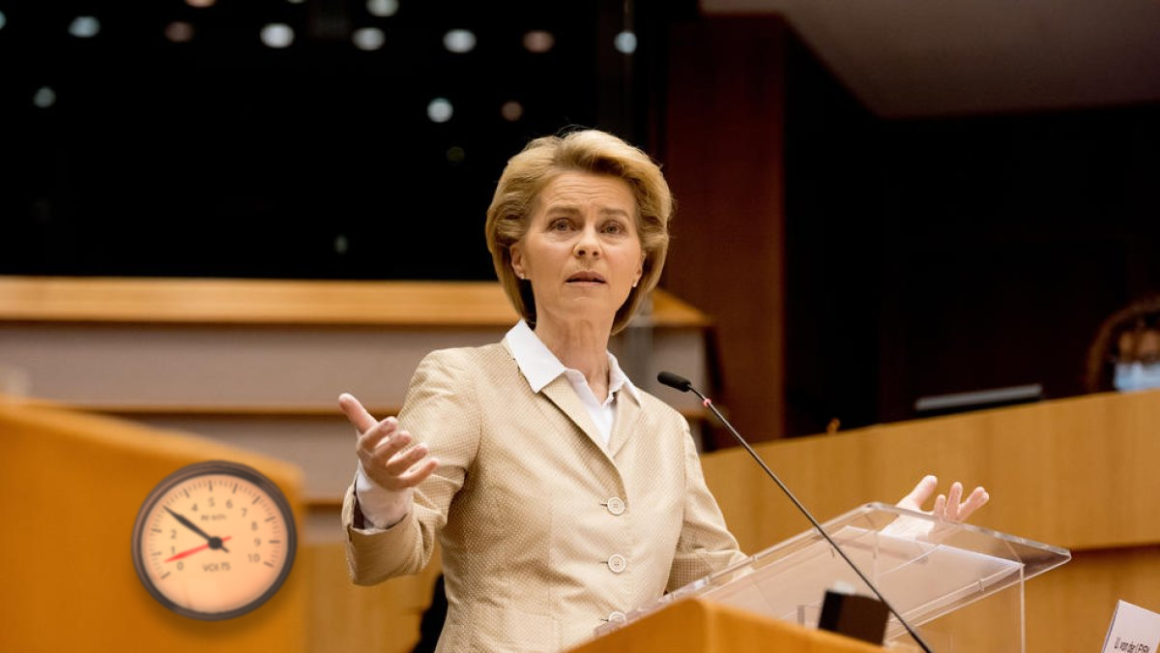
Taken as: value=3 unit=V
